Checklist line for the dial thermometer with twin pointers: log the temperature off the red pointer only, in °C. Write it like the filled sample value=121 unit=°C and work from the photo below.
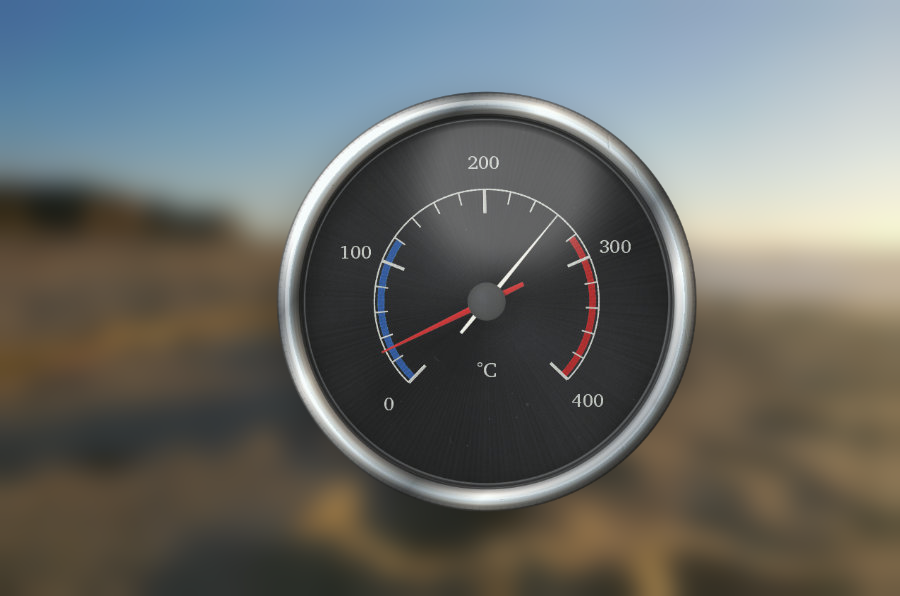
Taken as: value=30 unit=°C
